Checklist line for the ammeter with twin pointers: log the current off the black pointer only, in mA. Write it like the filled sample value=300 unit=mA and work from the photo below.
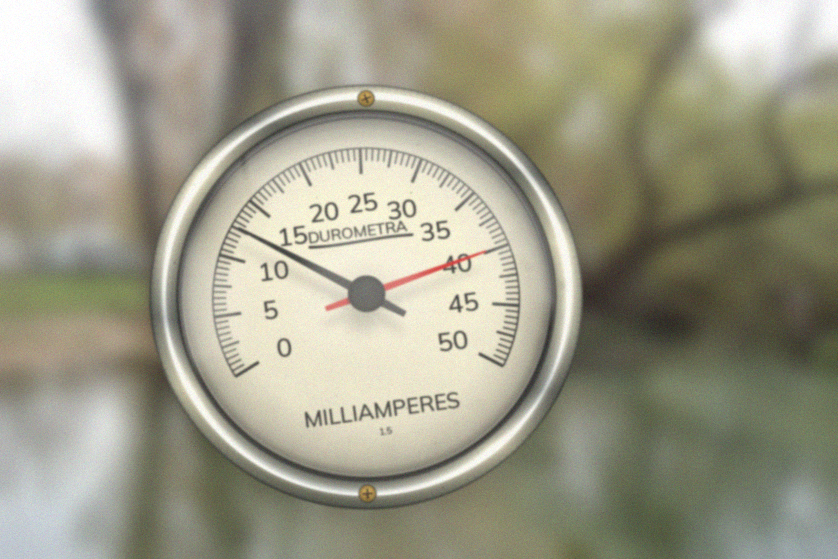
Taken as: value=12.5 unit=mA
